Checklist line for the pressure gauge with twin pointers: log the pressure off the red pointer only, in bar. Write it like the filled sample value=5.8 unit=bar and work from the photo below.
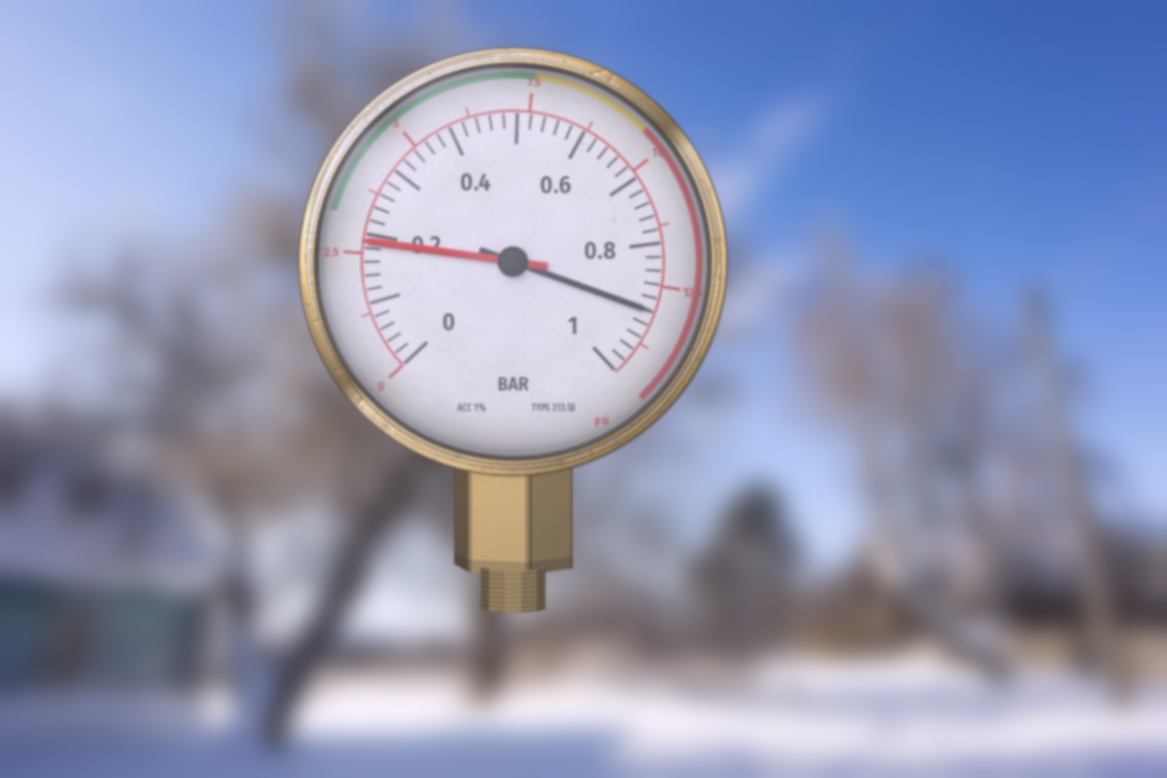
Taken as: value=0.19 unit=bar
